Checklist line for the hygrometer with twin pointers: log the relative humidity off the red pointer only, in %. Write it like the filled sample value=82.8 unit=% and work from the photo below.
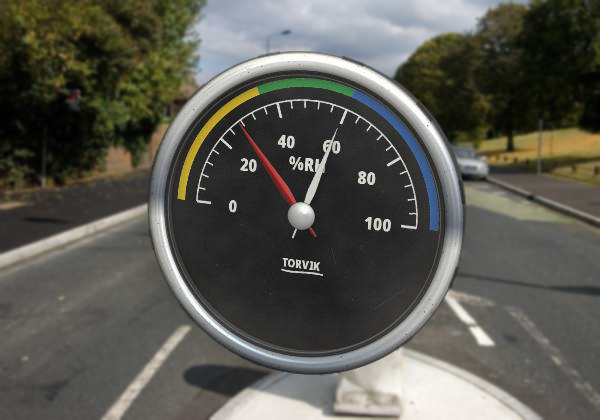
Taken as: value=28 unit=%
